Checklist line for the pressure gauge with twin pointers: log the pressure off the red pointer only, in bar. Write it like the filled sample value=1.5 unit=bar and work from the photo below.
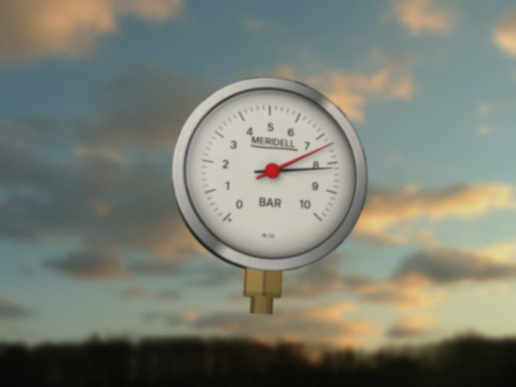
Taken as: value=7.4 unit=bar
